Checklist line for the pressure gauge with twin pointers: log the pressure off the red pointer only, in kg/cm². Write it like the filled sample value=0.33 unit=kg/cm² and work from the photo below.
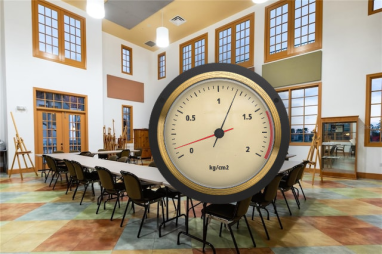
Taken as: value=0.1 unit=kg/cm²
